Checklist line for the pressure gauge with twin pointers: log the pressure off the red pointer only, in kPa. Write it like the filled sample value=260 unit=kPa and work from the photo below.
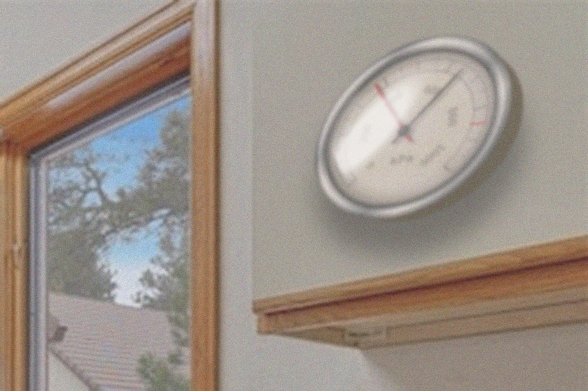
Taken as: value=375 unit=kPa
